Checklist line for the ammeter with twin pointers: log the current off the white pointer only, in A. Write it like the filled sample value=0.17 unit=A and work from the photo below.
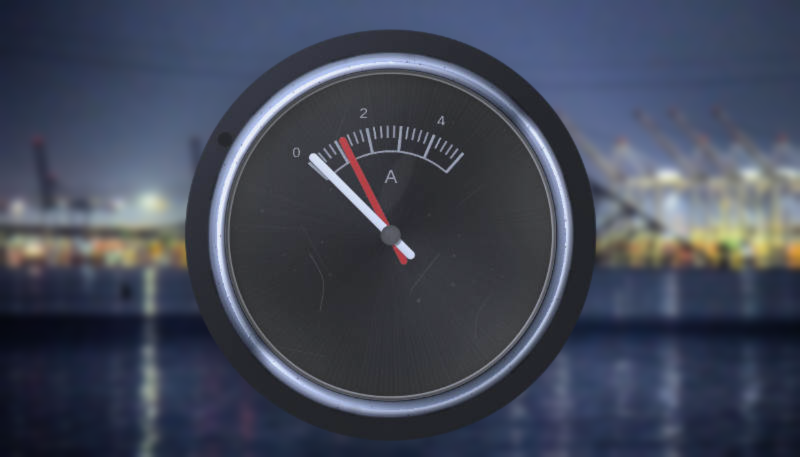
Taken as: value=0.2 unit=A
